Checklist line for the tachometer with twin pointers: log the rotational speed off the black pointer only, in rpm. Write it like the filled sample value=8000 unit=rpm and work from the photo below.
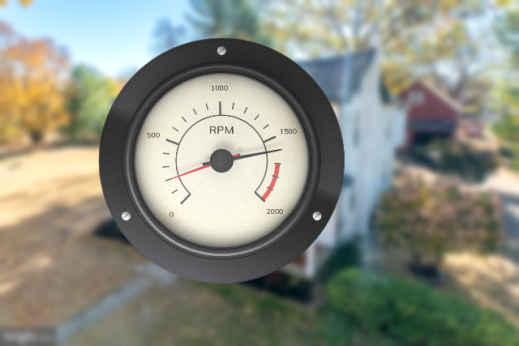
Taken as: value=1600 unit=rpm
